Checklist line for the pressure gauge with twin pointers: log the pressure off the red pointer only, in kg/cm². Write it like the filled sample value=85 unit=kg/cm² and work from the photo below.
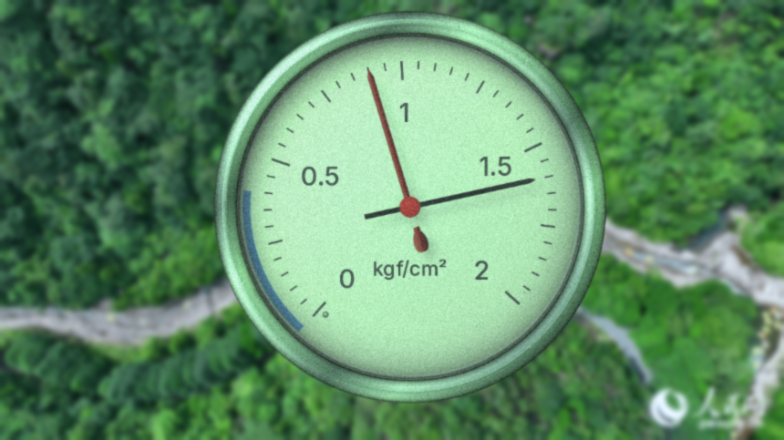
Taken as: value=0.9 unit=kg/cm²
